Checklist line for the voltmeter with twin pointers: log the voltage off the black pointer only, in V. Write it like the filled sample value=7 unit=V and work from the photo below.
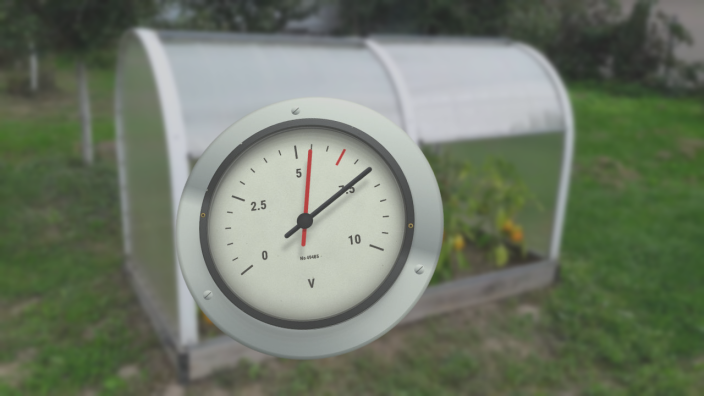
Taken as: value=7.5 unit=V
